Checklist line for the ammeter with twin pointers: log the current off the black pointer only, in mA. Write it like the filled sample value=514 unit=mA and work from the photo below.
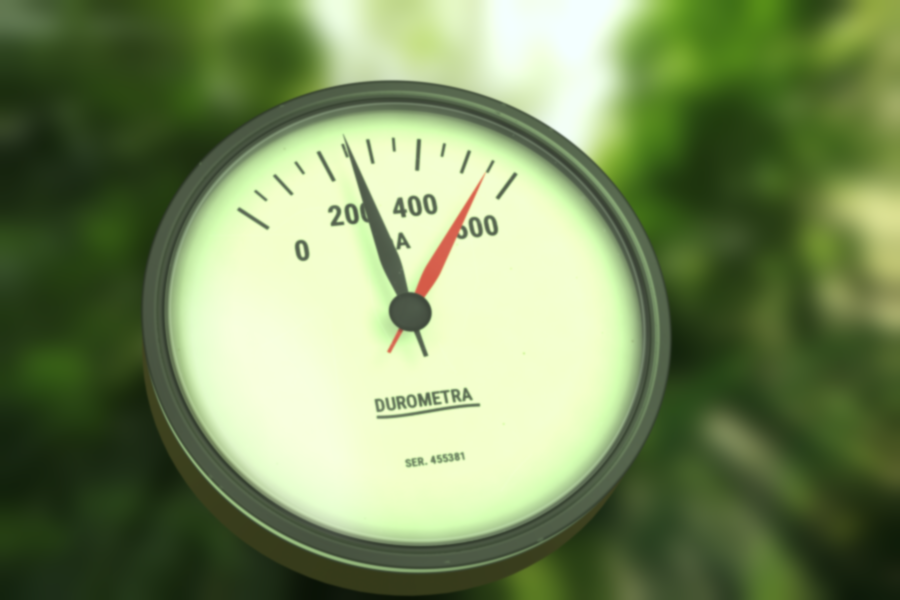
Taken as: value=250 unit=mA
